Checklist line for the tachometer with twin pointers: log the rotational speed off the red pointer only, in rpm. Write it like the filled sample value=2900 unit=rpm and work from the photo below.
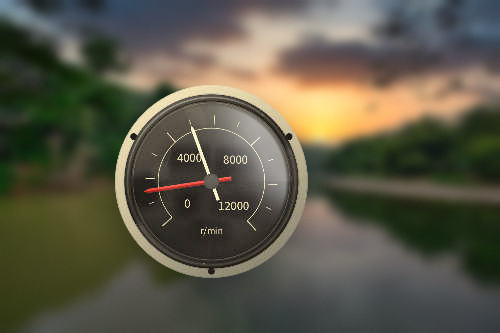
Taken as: value=1500 unit=rpm
